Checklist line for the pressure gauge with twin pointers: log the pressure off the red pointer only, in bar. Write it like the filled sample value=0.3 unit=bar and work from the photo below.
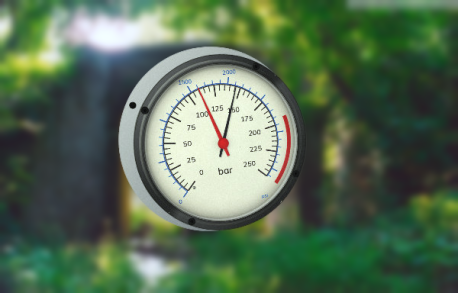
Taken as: value=110 unit=bar
